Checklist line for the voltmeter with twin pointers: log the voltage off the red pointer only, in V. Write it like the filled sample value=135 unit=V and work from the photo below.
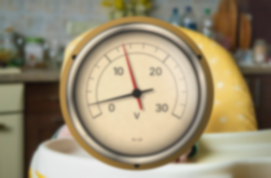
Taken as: value=13 unit=V
